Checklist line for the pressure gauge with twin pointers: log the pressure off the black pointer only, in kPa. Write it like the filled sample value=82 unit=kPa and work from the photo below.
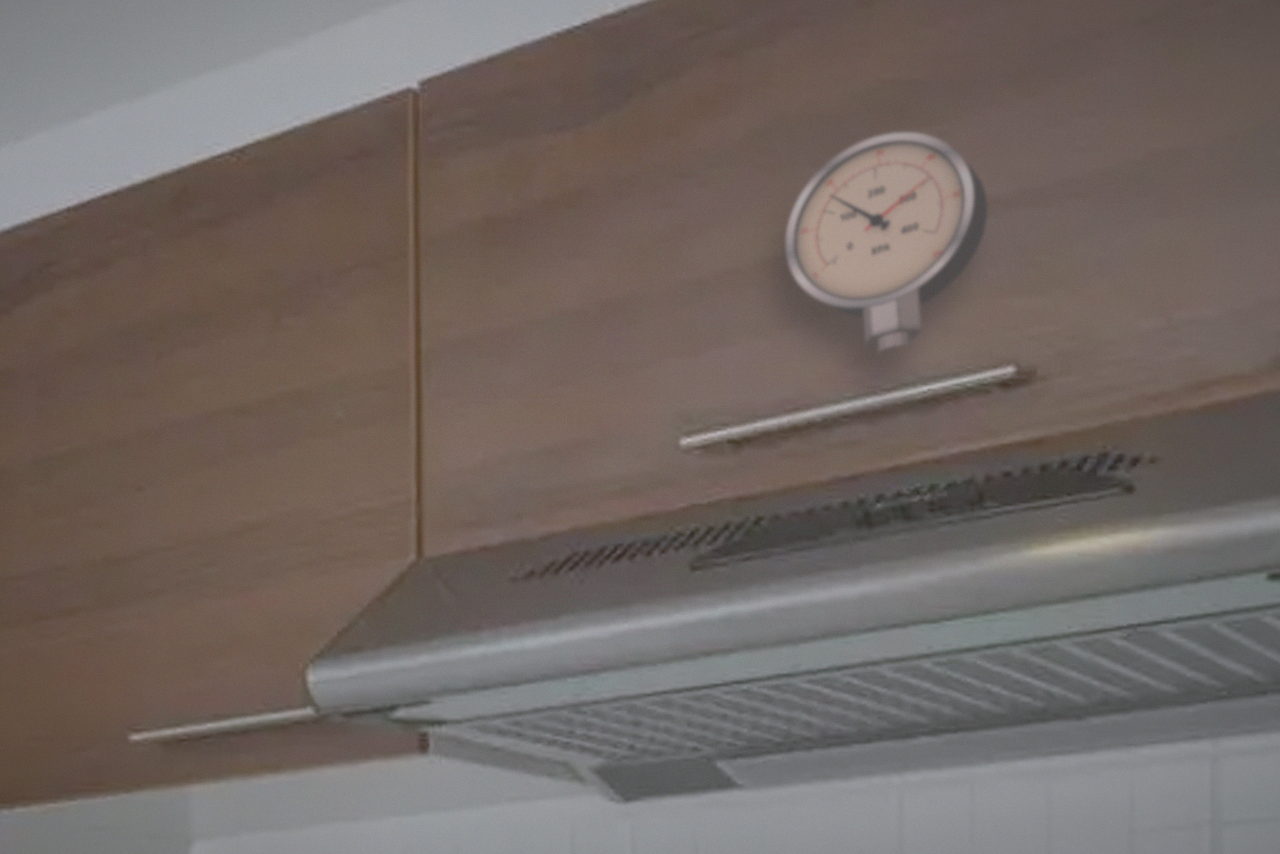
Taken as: value=125 unit=kPa
